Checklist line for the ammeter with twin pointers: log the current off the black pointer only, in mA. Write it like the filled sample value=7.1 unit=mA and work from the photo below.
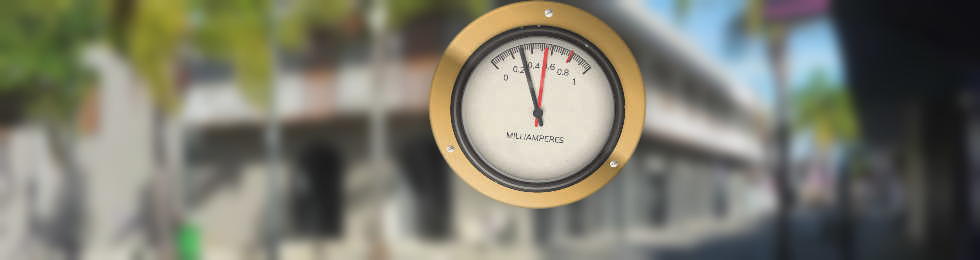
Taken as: value=0.3 unit=mA
